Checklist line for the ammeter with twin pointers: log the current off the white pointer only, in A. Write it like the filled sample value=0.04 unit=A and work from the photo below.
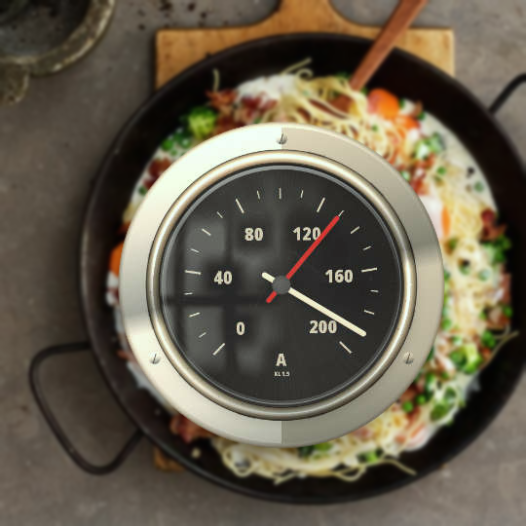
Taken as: value=190 unit=A
